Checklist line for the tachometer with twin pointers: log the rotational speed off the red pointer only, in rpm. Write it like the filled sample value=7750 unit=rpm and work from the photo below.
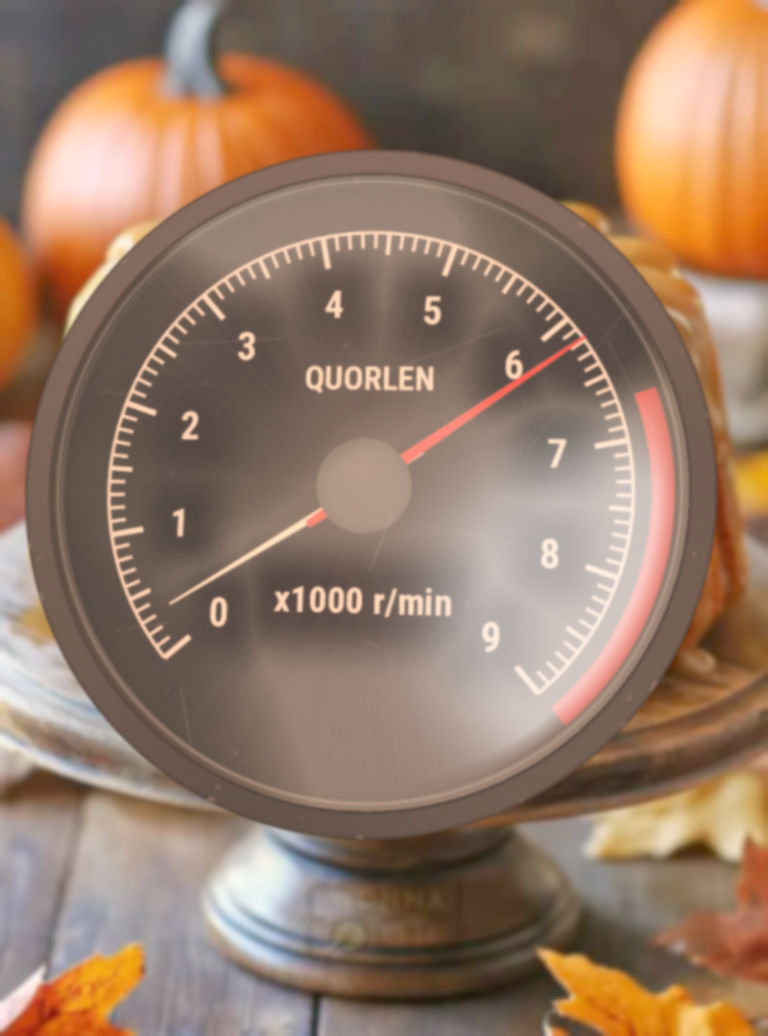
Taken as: value=6200 unit=rpm
